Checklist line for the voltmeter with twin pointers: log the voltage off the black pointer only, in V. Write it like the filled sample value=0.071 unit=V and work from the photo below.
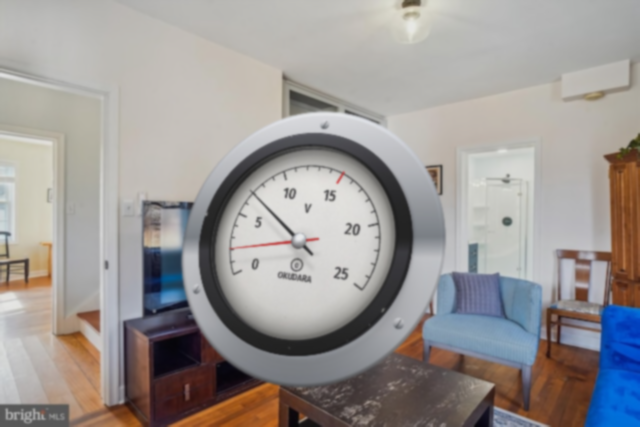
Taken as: value=7 unit=V
